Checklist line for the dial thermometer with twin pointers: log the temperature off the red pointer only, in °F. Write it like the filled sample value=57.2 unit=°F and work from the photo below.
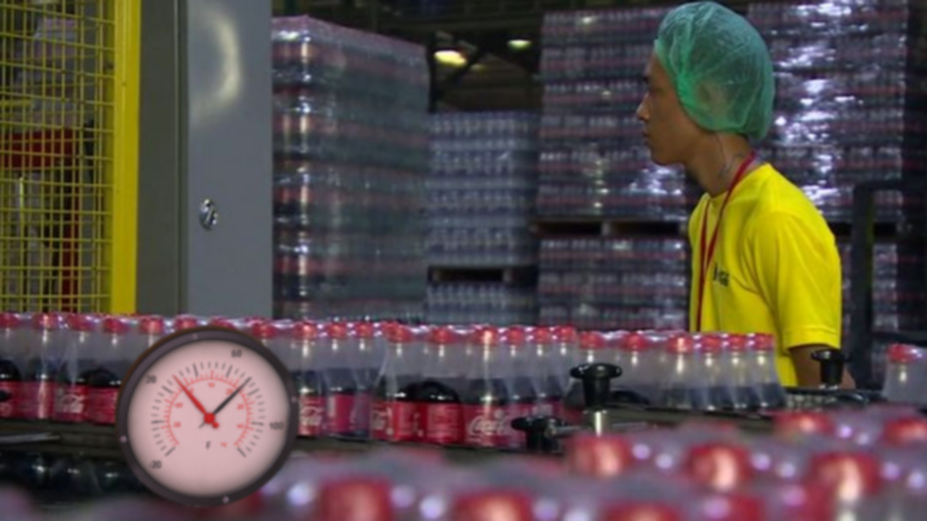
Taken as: value=28 unit=°F
